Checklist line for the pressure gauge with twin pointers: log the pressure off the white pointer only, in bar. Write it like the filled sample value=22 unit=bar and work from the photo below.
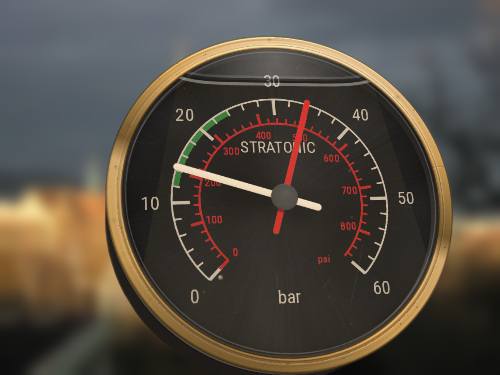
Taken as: value=14 unit=bar
